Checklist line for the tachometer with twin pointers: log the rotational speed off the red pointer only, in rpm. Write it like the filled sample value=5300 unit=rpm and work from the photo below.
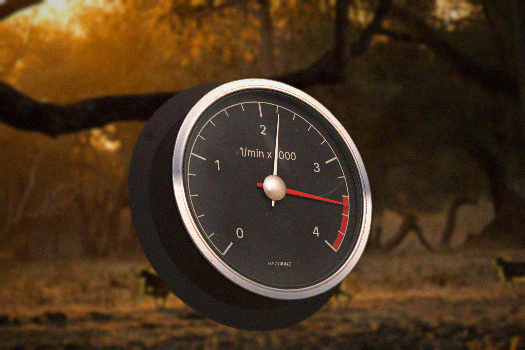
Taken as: value=3500 unit=rpm
